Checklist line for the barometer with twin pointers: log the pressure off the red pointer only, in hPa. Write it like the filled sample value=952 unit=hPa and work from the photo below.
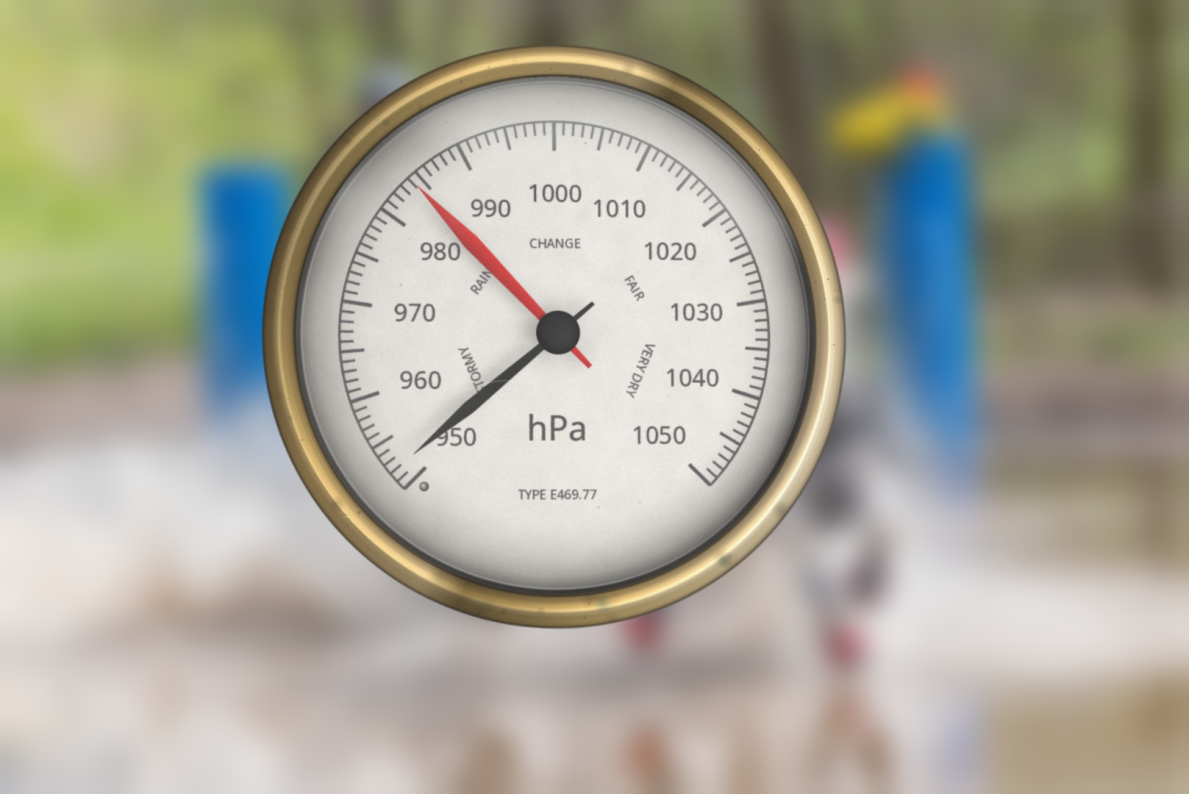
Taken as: value=984 unit=hPa
